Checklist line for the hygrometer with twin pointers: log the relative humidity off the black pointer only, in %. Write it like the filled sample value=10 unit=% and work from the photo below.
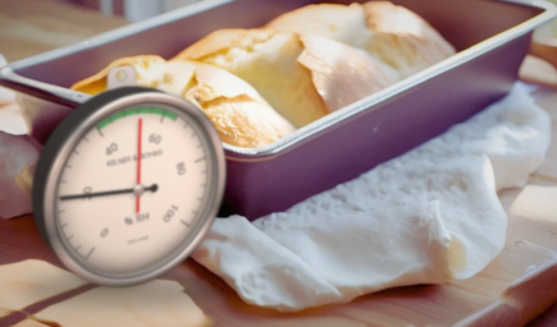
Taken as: value=20 unit=%
